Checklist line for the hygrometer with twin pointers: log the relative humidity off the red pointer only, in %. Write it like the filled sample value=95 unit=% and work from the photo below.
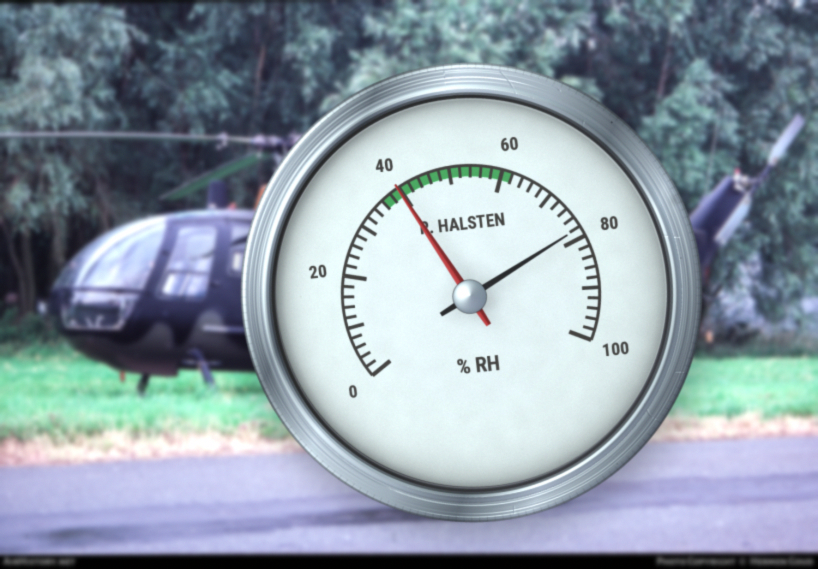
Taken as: value=40 unit=%
